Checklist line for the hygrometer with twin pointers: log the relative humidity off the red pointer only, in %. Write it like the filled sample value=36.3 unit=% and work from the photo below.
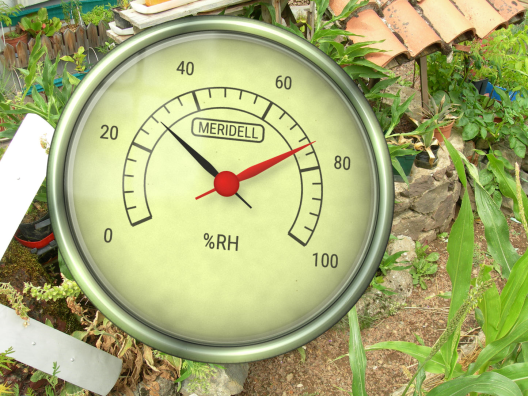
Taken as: value=74 unit=%
